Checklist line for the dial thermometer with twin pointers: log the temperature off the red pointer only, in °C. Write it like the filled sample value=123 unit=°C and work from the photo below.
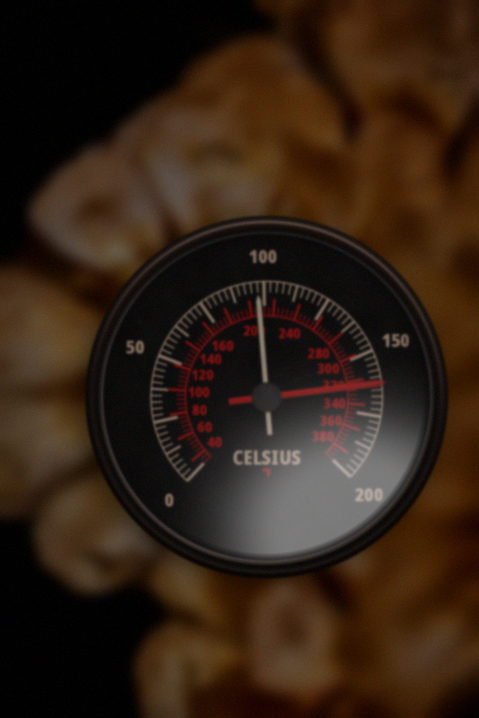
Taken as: value=162.5 unit=°C
